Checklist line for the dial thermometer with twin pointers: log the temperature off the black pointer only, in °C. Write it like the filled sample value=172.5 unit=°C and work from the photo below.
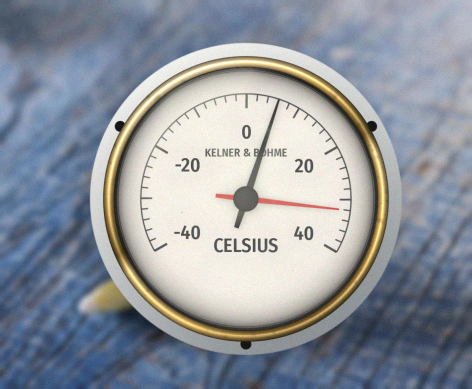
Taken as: value=6 unit=°C
